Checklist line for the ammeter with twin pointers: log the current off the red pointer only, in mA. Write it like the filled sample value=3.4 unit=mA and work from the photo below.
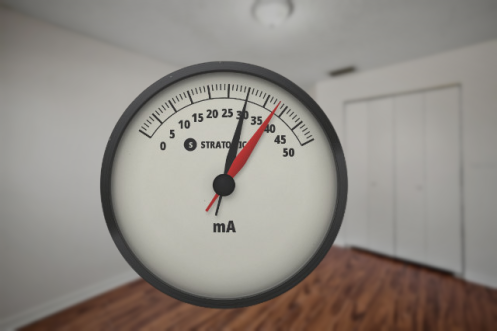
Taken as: value=38 unit=mA
